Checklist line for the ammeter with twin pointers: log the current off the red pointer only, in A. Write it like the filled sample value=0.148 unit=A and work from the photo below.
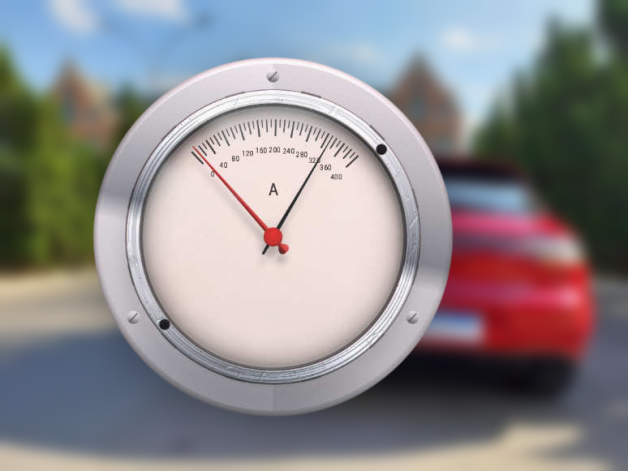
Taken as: value=10 unit=A
